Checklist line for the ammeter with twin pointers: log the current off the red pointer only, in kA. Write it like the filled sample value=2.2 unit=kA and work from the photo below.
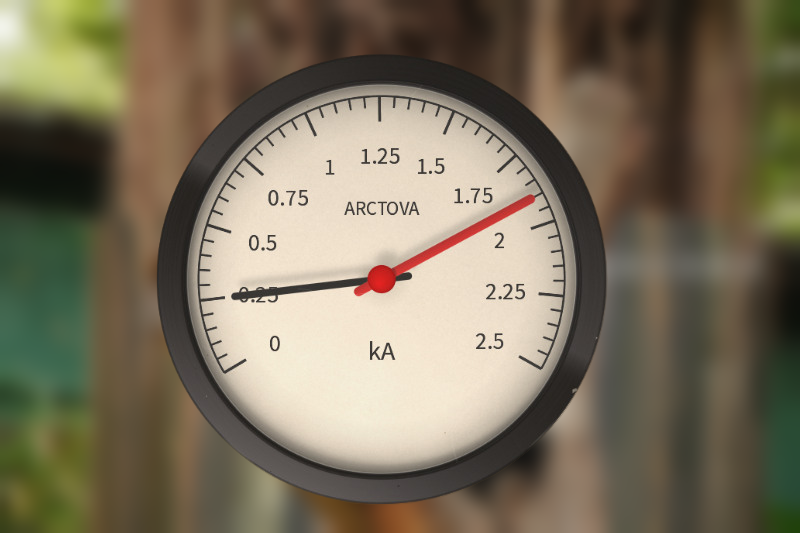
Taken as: value=1.9 unit=kA
